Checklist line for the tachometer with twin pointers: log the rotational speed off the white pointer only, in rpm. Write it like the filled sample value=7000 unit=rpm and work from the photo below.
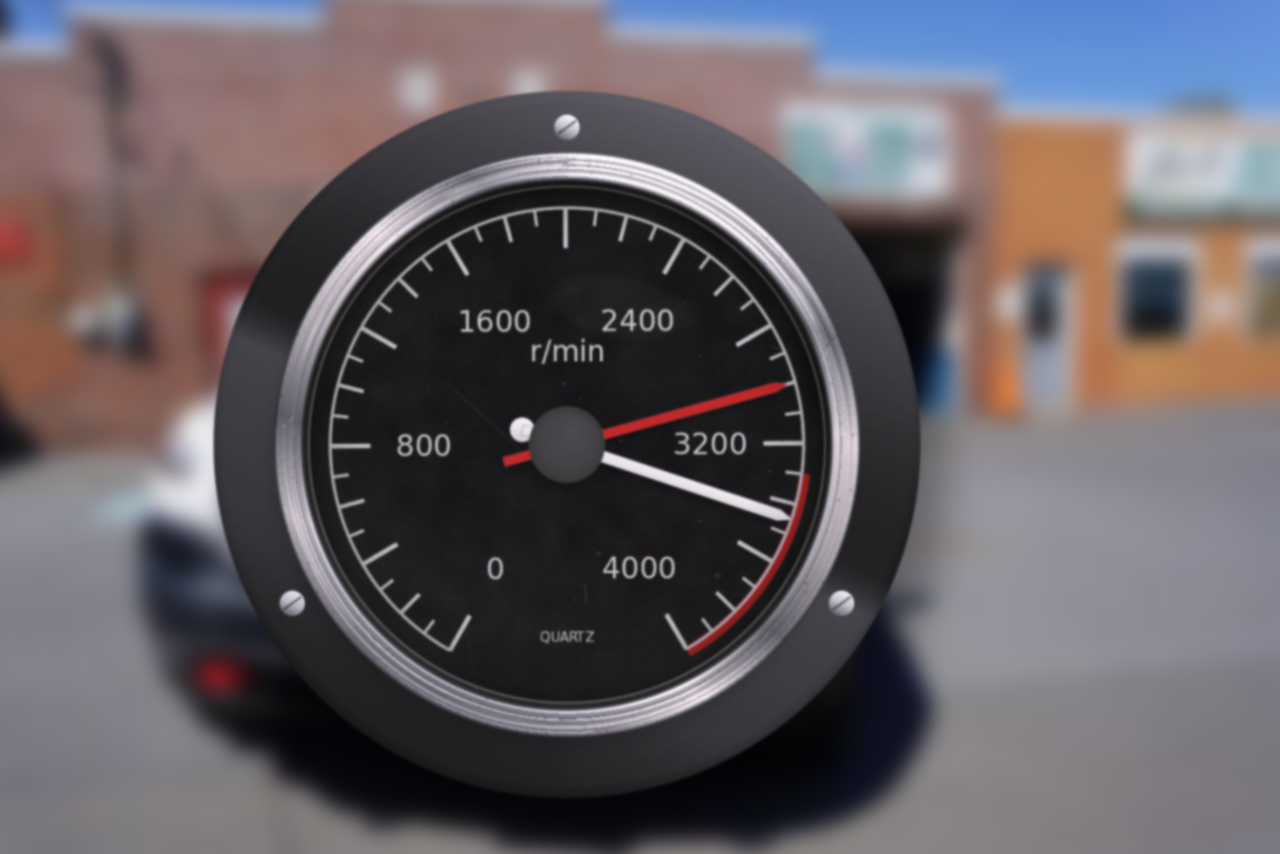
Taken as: value=3450 unit=rpm
